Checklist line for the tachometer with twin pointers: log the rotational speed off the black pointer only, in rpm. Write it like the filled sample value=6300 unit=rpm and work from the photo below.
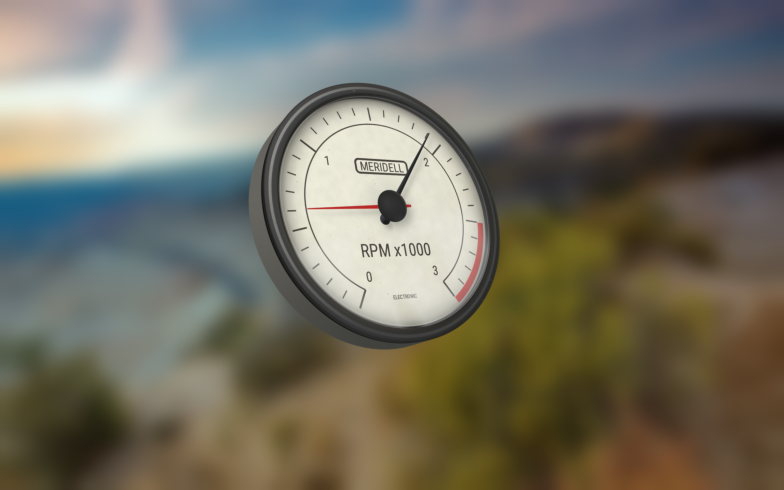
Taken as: value=1900 unit=rpm
